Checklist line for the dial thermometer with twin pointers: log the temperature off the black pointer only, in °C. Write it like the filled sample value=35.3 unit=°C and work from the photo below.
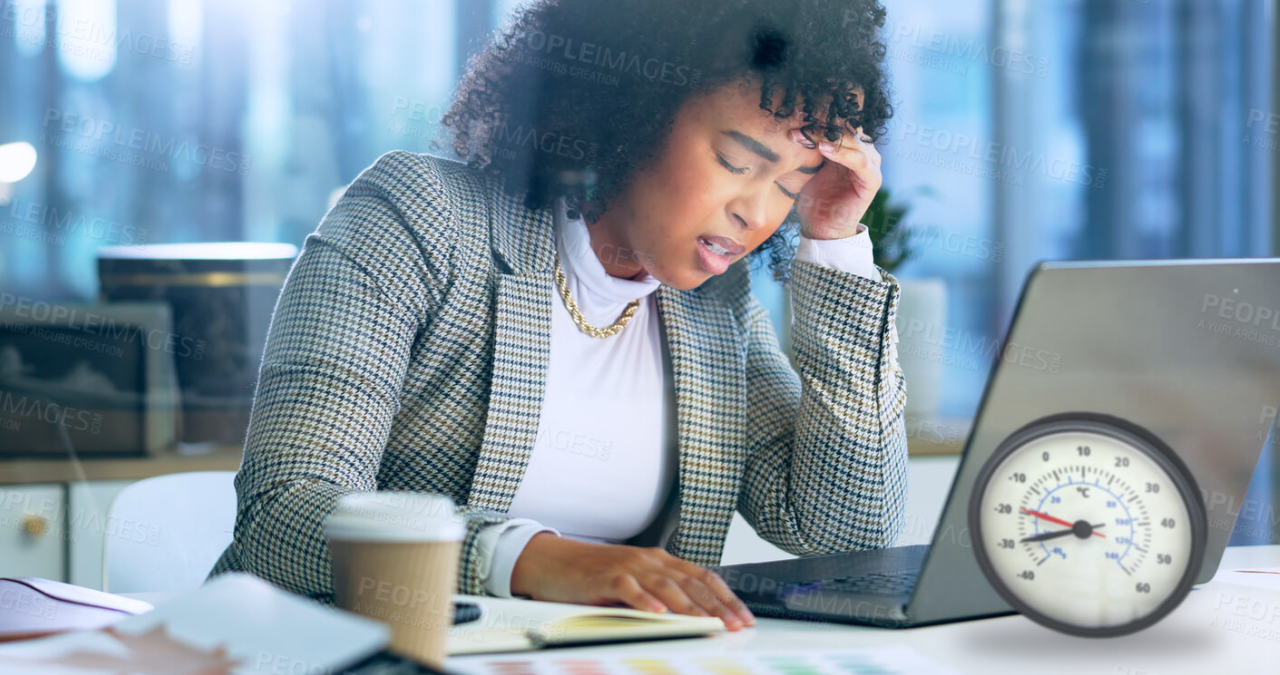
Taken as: value=-30 unit=°C
